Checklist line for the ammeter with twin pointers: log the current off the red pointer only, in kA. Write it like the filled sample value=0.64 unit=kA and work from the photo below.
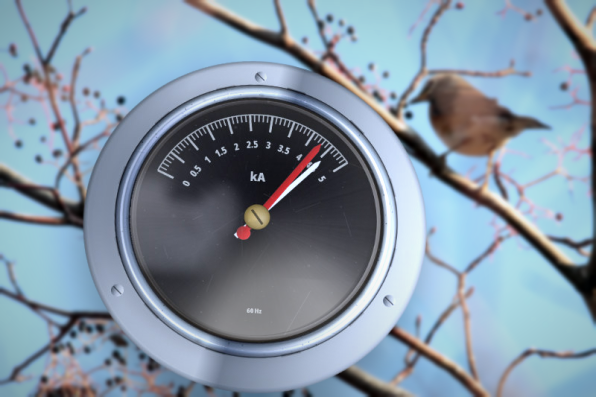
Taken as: value=4.3 unit=kA
